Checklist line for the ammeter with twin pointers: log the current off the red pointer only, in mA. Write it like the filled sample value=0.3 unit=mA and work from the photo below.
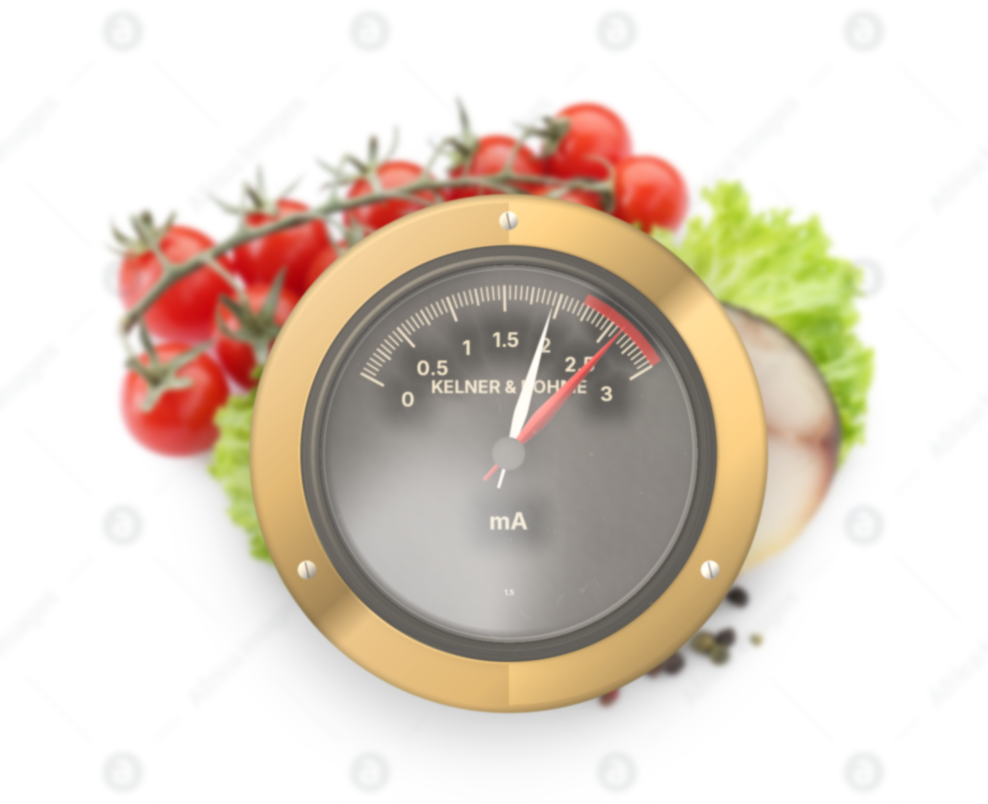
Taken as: value=2.6 unit=mA
